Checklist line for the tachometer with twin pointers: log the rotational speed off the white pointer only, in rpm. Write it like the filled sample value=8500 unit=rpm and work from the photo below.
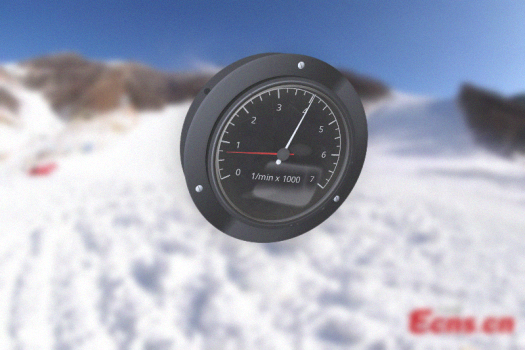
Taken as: value=4000 unit=rpm
